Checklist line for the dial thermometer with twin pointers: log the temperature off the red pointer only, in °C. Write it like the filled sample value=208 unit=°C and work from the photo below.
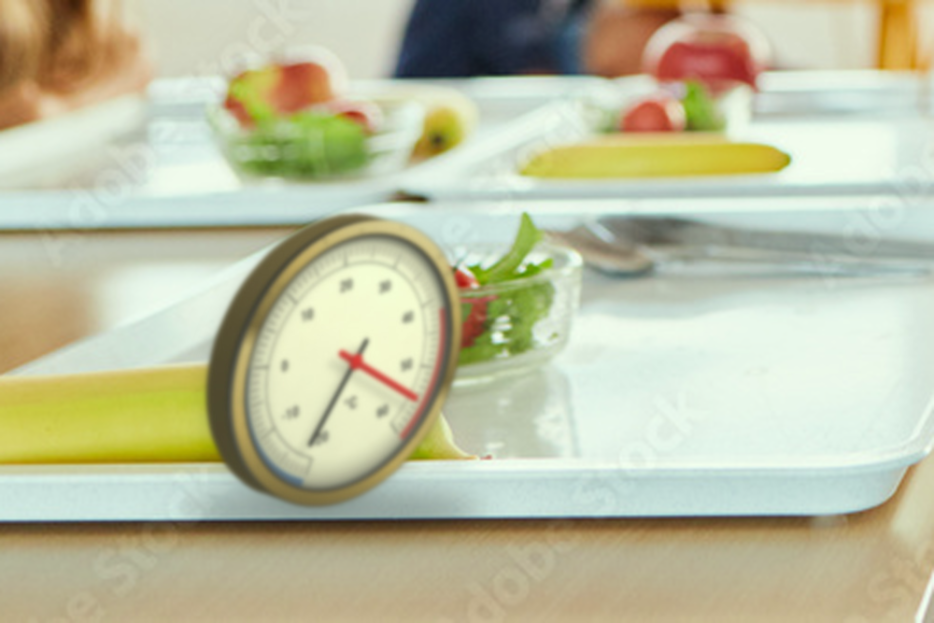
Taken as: value=55 unit=°C
